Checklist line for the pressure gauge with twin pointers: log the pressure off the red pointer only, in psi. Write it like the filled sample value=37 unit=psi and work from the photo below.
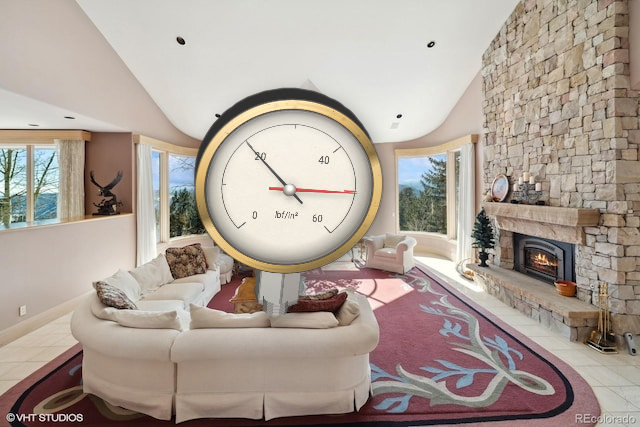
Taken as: value=50 unit=psi
